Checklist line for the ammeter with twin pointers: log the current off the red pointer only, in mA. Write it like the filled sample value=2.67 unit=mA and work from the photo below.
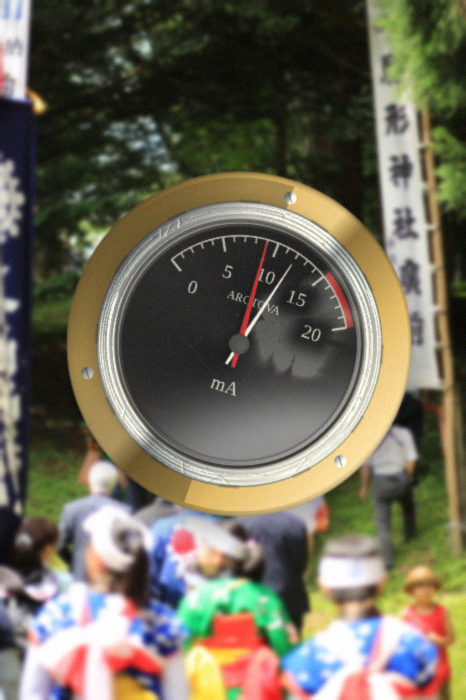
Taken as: value=9 unit=mA
